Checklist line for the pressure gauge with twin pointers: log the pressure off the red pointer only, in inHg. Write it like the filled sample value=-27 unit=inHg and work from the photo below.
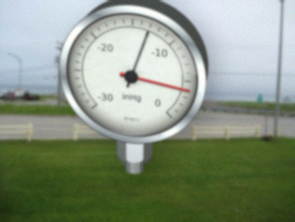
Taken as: value=-4 unit=inHg
